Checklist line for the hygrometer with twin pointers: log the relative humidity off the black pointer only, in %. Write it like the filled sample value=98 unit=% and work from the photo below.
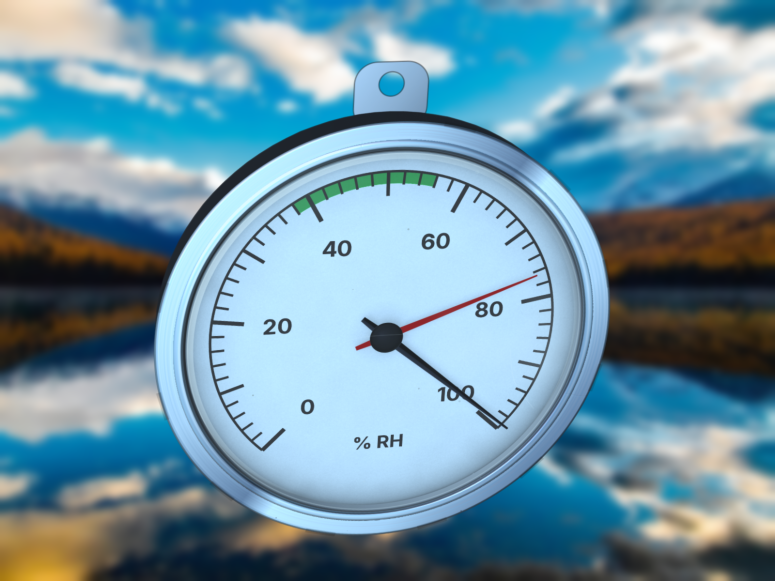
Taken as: value=99 unit=%
